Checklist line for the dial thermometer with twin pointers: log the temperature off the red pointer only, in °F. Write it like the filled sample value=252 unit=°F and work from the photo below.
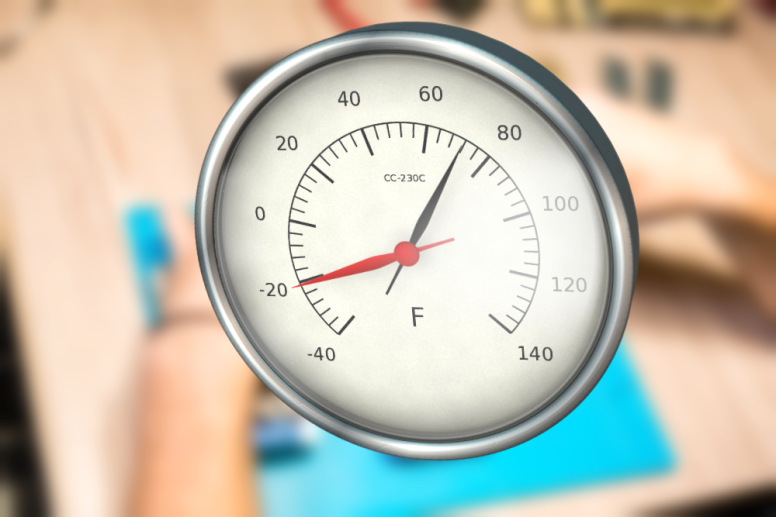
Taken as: value=-20 unit=°F
